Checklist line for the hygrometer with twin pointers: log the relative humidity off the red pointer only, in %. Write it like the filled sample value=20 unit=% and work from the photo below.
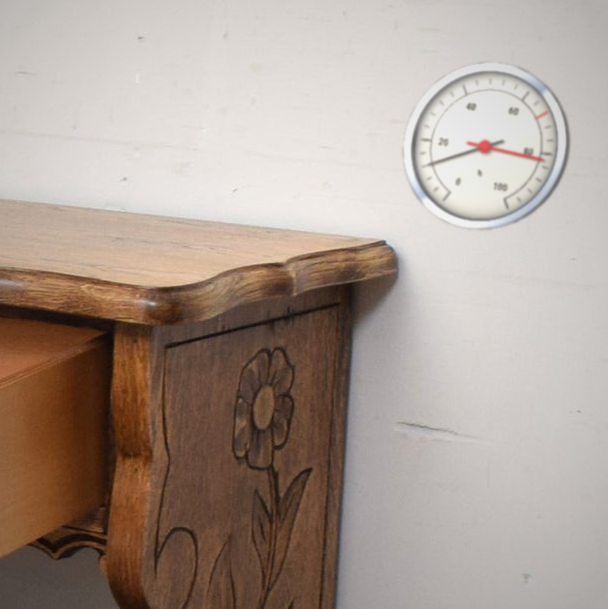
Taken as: value=82 unit=%
